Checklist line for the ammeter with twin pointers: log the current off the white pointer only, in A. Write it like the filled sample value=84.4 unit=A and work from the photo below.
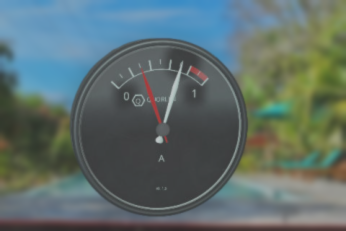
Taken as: value=0.7 unit=A
